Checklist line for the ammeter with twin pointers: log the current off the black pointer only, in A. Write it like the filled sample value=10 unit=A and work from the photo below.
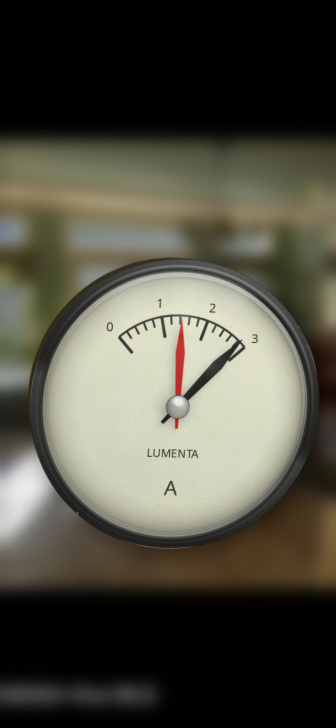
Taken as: value=2.8 unit=A
